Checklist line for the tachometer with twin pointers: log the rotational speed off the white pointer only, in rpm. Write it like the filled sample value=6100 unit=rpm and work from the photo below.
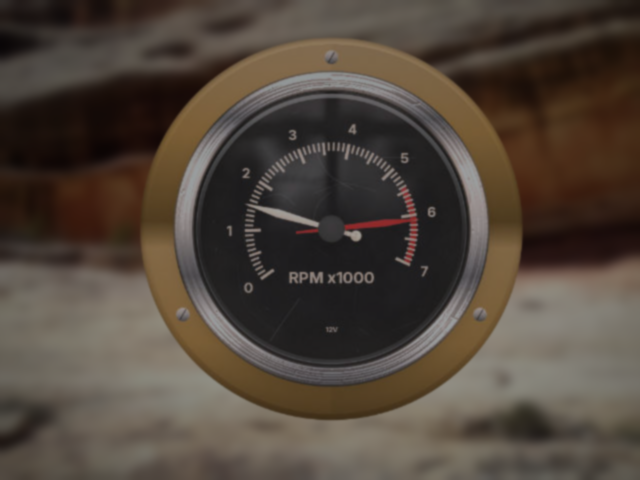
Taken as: value=1500 unit=rpm
